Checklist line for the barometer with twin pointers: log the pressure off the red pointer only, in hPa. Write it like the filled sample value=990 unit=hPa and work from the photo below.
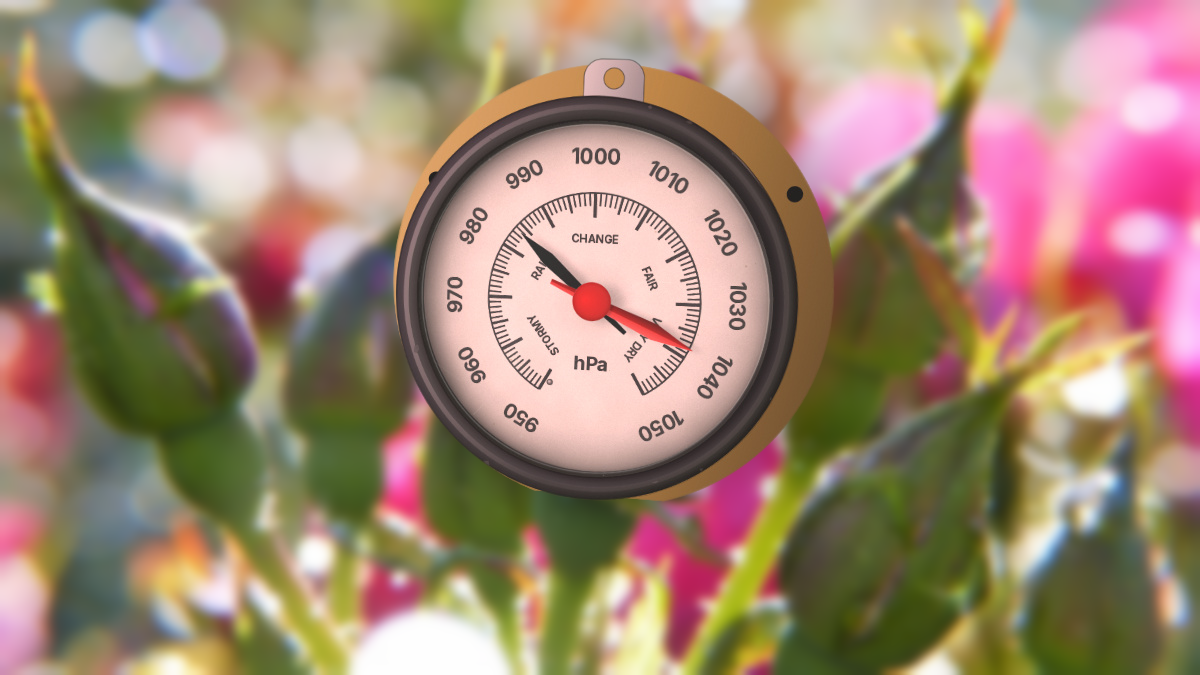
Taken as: value=1038 unit=hPa
